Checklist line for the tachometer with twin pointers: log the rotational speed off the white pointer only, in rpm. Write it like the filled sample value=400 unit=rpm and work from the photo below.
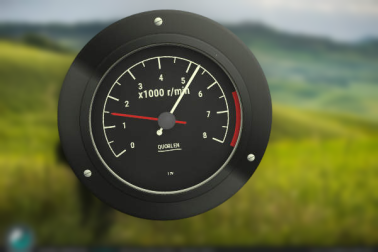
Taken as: value=5250 unit=rpm
